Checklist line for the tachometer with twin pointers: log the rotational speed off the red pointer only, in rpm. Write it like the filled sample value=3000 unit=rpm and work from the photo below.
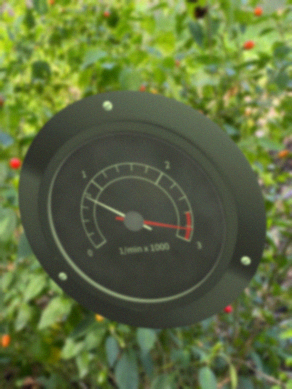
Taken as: value=2800 unit=rpm
